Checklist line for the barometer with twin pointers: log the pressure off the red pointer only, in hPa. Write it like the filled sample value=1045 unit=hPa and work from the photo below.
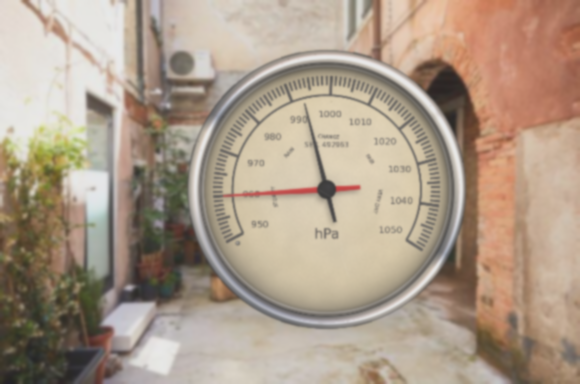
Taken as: value=960 unit=hPa
